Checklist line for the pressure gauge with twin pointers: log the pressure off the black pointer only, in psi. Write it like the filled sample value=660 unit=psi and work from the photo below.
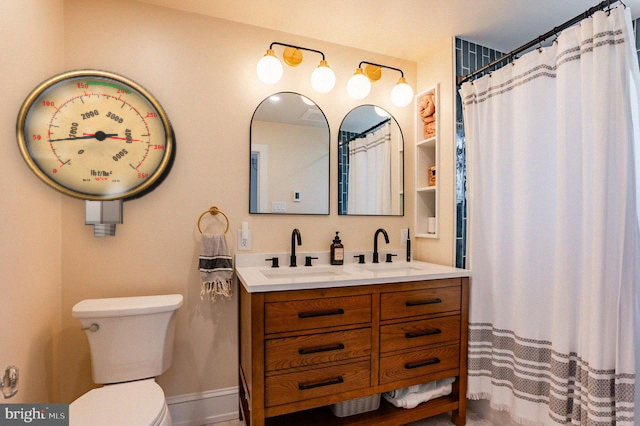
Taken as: value=600 unit=psi
